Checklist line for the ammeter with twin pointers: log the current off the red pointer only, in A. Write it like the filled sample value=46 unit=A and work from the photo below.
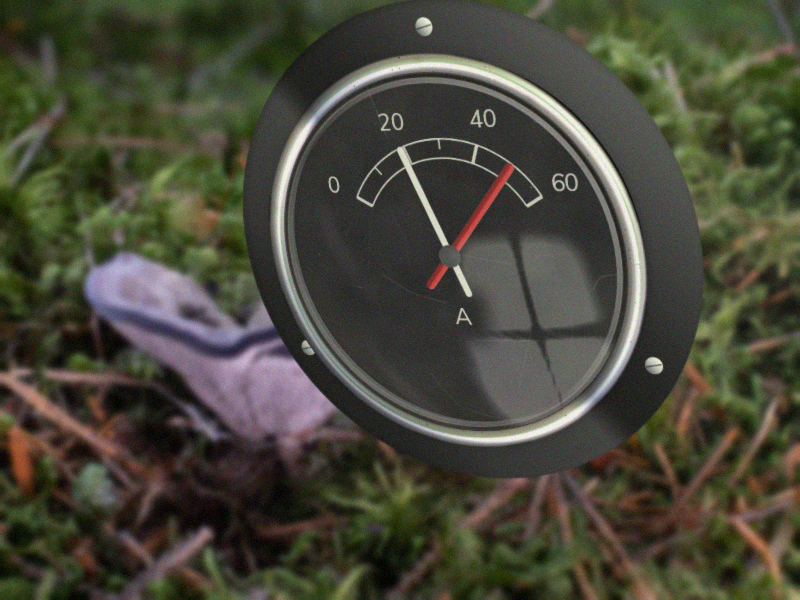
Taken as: value=50 unit=A
